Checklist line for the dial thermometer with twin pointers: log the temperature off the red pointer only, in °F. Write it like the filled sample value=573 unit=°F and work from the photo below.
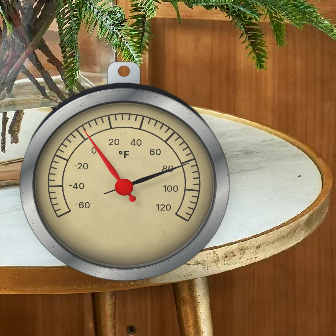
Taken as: value=4 unit=°F
